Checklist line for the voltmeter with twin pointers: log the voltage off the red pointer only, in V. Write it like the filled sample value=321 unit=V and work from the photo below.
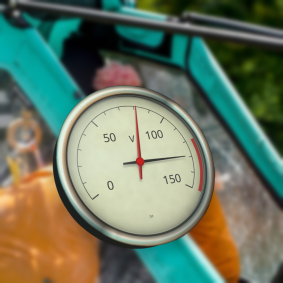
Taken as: value=80 unit=V
